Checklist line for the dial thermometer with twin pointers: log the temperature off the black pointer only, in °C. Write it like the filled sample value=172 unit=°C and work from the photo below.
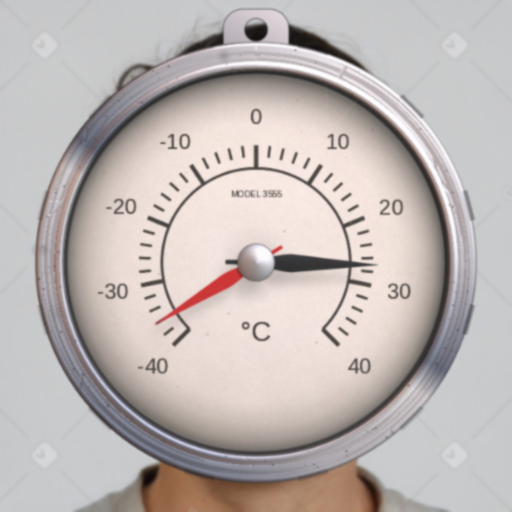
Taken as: value=27 unit=°C
